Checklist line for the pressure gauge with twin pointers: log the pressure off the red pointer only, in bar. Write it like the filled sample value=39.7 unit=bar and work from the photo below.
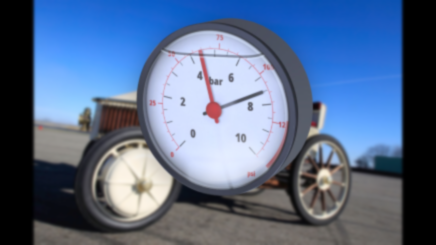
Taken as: value=4.5 unit=bar
